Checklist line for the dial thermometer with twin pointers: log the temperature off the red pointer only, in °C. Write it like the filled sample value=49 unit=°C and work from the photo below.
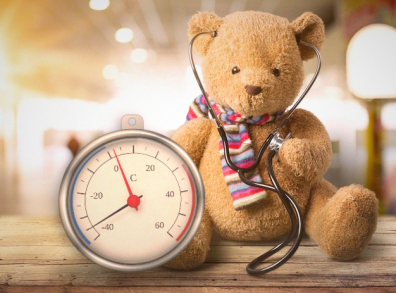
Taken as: value=2.5 unit=°C
